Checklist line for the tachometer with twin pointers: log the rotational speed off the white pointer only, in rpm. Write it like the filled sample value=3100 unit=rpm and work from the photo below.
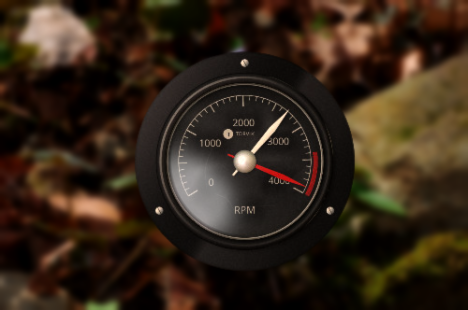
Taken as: value=2700 unit=rpm
